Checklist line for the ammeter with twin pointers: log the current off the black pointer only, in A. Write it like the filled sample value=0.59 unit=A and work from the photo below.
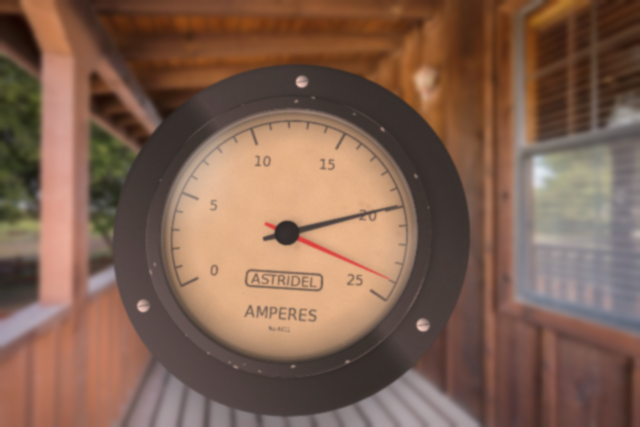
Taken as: value=20 unit=A
